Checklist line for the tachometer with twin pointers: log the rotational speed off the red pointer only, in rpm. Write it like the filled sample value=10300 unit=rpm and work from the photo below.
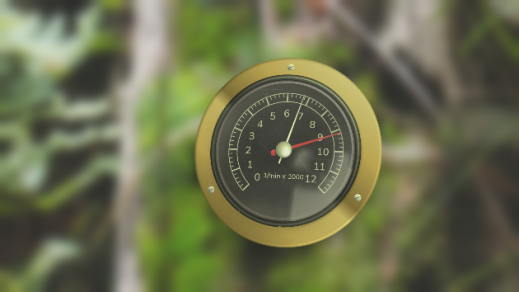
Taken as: value=9200 unit=rpm
